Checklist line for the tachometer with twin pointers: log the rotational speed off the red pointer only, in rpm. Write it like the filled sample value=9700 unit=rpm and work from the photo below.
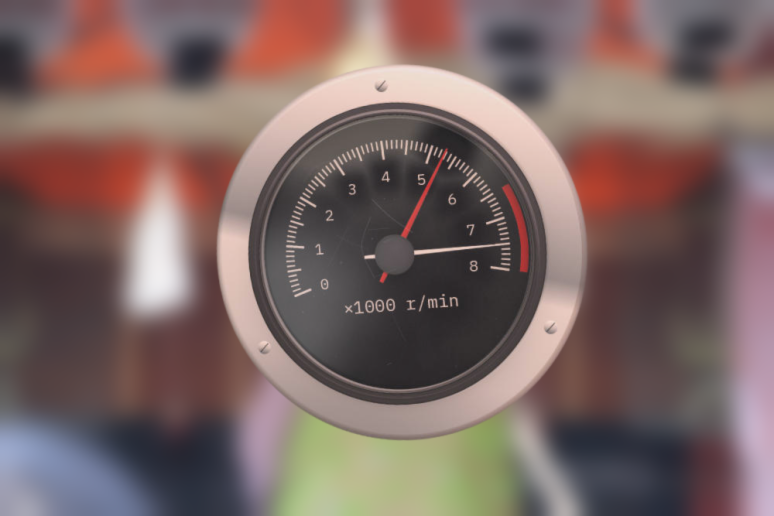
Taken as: value=5300 unit=rpm
